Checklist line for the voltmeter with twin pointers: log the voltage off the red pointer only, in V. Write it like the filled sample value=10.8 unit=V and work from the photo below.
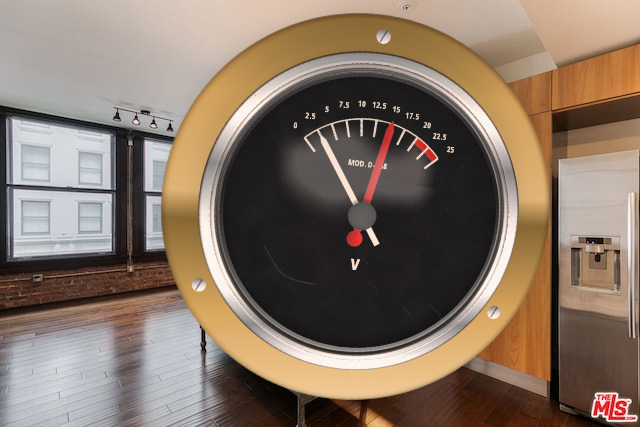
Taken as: value=15 unit=V
